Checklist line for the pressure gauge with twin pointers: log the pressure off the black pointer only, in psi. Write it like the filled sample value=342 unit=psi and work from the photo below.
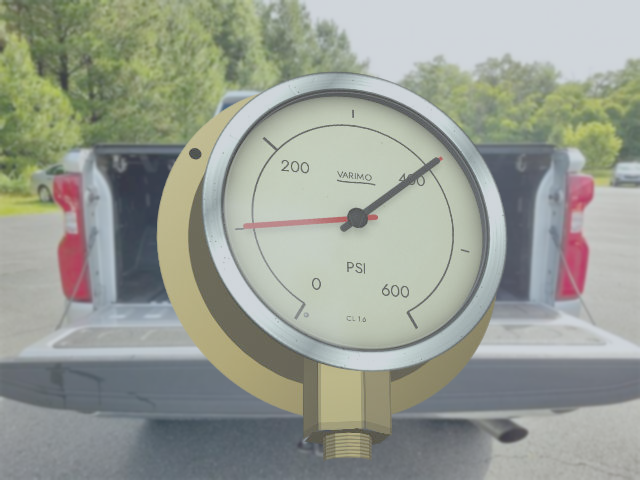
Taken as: value=400 unit=psi
